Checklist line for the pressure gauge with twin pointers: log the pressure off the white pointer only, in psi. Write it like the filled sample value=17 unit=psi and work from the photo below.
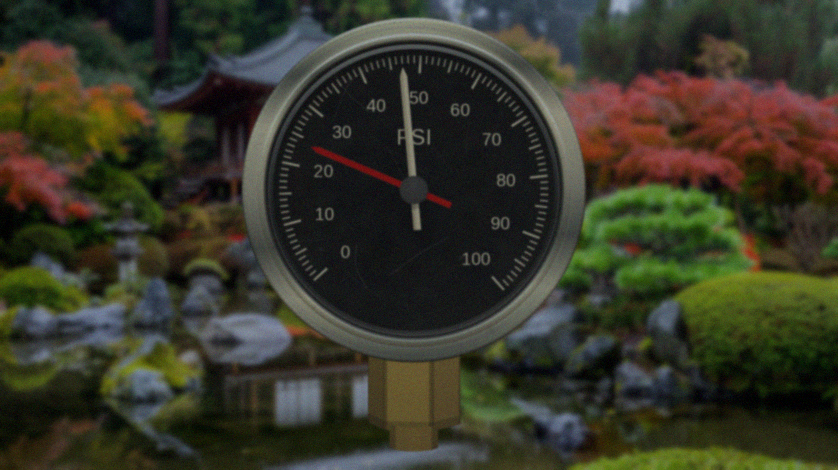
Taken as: value=47 unit=psi
